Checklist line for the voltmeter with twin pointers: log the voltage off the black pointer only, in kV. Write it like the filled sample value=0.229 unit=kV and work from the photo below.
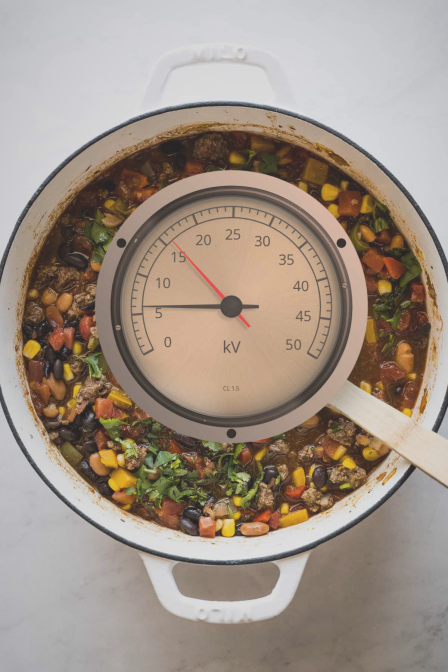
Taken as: value=6 unit=kV
